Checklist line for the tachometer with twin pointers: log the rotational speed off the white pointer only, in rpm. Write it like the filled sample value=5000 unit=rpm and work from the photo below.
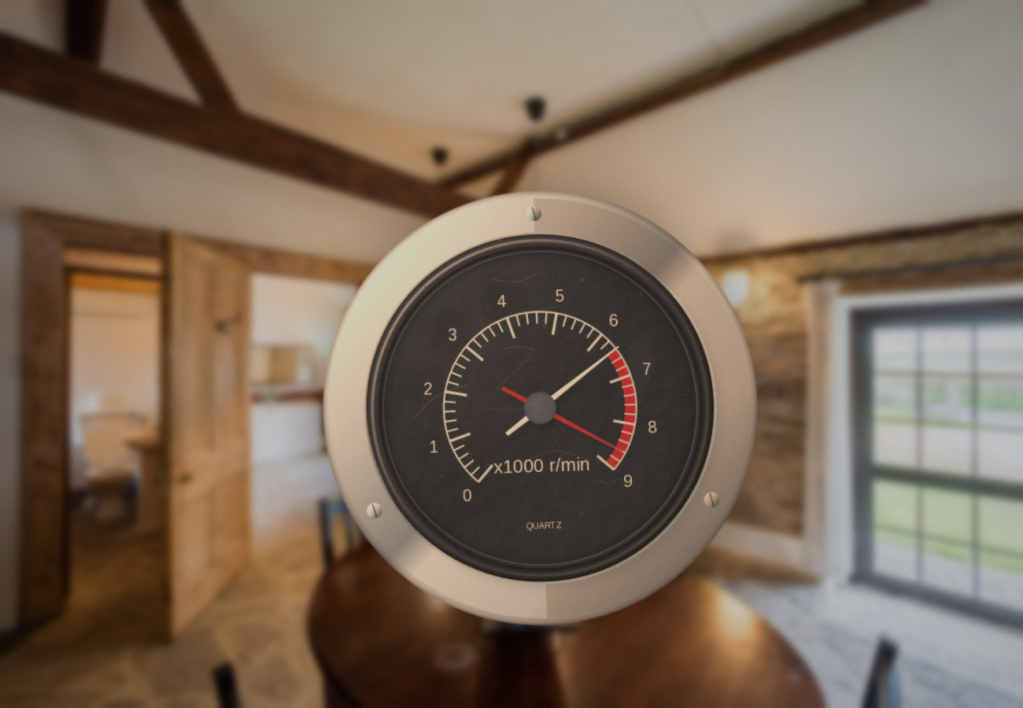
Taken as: value=6400 unit=rpm
